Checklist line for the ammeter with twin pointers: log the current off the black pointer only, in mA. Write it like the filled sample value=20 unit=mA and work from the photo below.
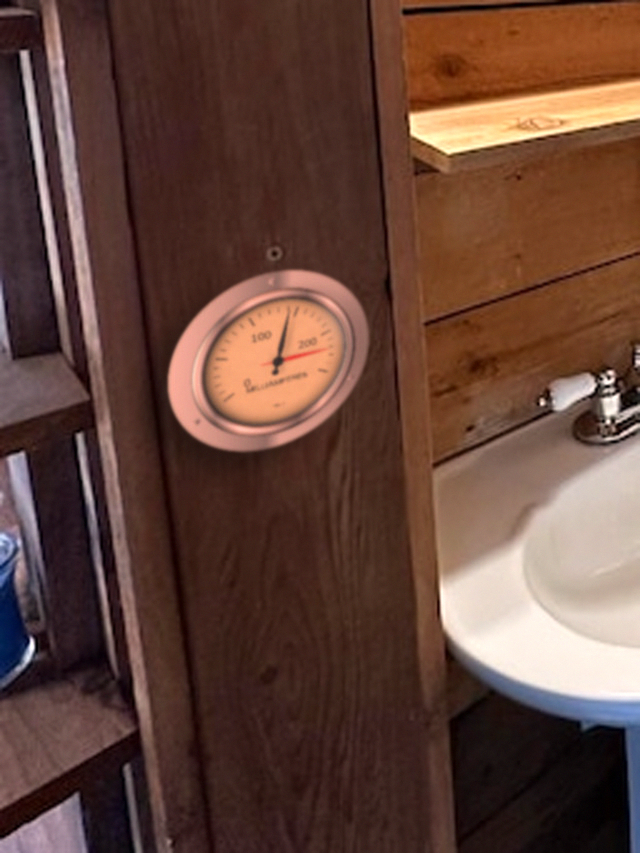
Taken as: value=140 unit=mA
